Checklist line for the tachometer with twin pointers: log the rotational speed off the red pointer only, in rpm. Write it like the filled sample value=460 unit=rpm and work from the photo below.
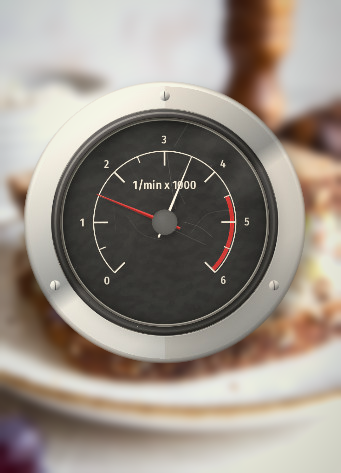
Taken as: value=1500 unit=rpm
